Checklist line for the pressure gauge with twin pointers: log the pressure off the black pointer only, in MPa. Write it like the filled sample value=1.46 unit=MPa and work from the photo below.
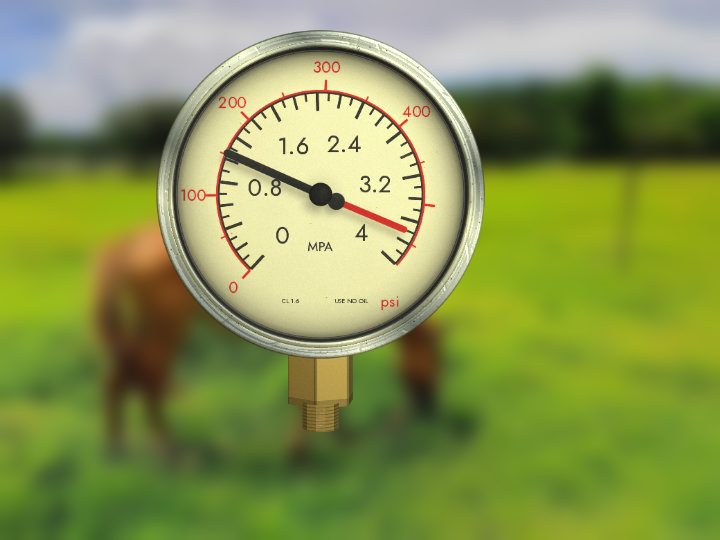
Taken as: value=1.05 unit=MPa
